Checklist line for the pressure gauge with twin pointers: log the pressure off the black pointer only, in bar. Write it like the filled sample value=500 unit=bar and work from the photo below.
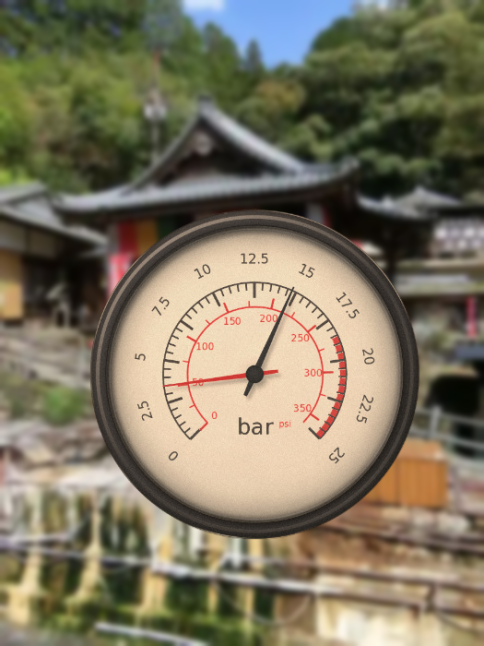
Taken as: value=14.75 unit=bar
